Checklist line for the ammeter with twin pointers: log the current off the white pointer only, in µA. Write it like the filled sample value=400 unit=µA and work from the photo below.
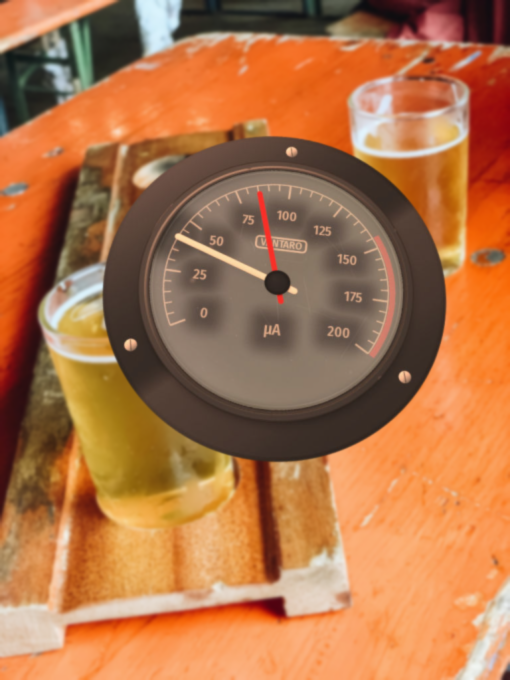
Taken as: value=40 unit=µA
